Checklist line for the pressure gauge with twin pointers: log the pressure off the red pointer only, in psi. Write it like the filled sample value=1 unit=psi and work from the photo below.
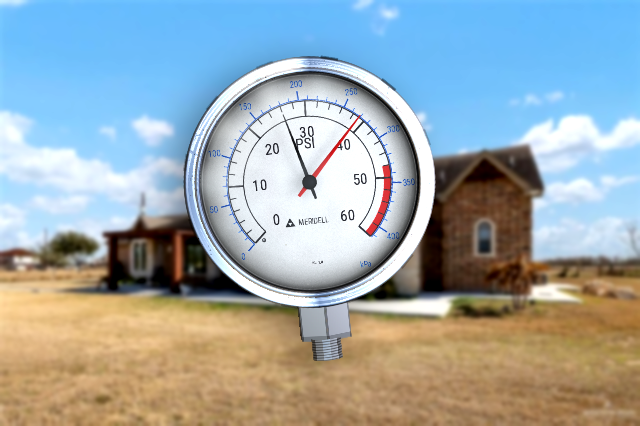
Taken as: value=39 unit=psi
